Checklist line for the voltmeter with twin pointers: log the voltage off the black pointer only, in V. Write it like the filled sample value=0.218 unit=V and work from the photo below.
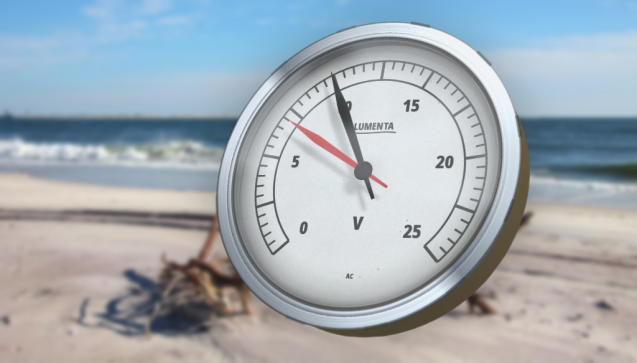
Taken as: value=10 unit=V
